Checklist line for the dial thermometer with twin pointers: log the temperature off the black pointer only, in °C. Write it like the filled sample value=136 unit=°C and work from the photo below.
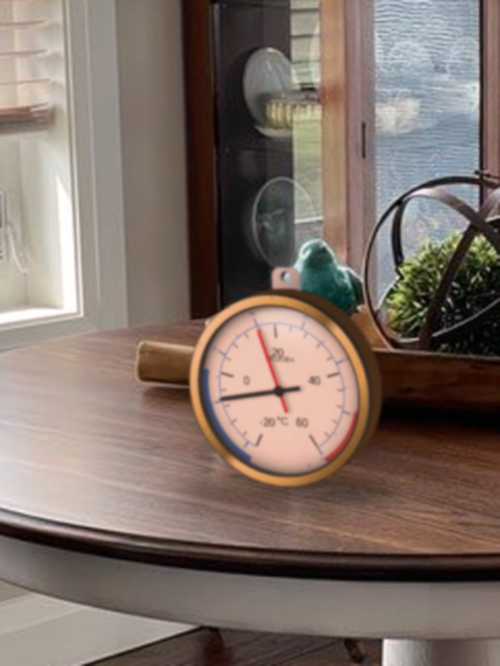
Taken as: value=-6 unit=°C
